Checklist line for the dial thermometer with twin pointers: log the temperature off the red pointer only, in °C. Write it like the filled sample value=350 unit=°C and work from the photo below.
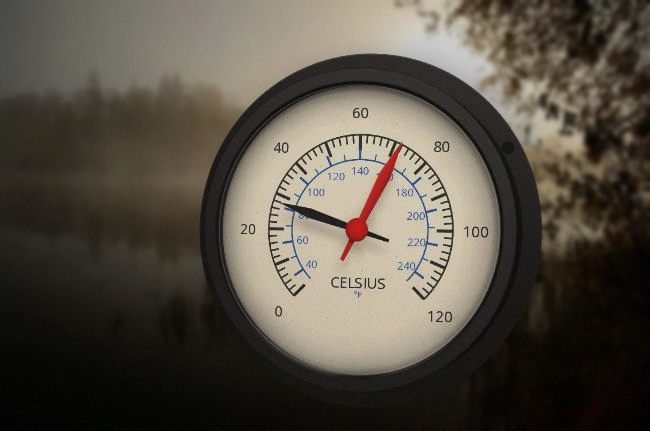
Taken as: value=72 unit=°C
